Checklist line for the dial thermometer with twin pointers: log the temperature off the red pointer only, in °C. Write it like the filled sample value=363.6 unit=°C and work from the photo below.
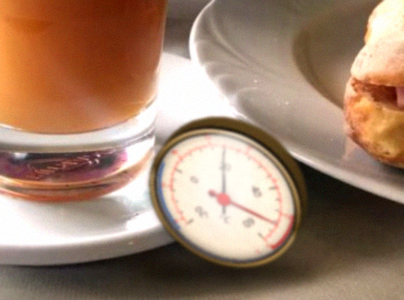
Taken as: value=52 unit=°C
